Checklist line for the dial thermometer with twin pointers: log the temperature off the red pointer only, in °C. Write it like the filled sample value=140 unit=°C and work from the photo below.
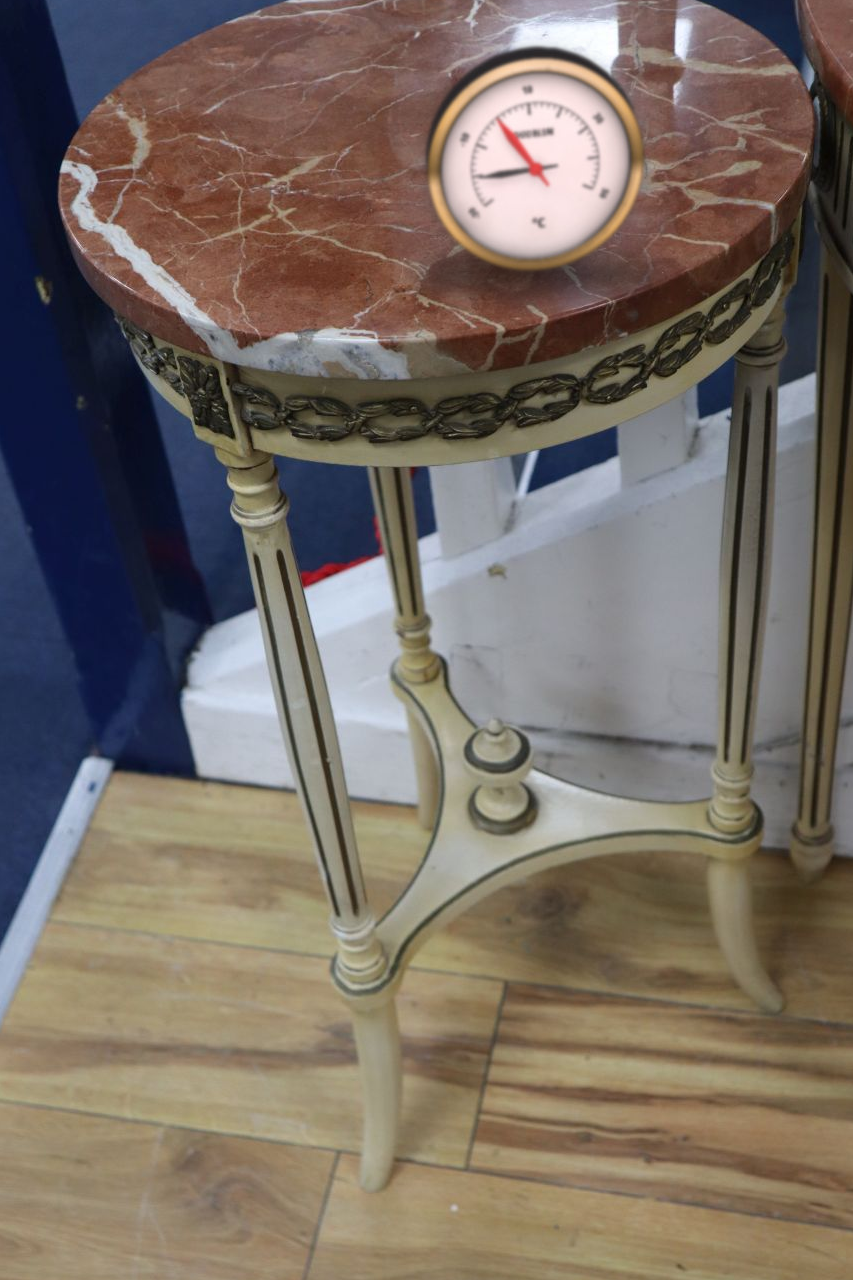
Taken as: value=0 unit=°C
